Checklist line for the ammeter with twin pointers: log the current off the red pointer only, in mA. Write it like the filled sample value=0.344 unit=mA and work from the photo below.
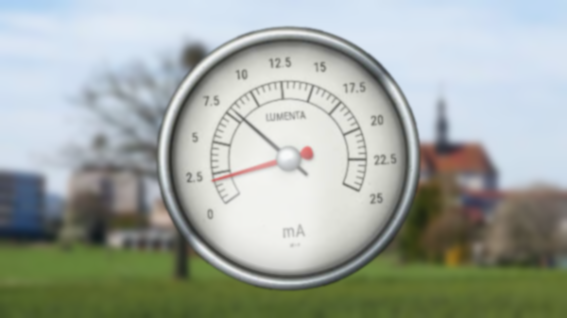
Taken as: value=2 unit=mA
